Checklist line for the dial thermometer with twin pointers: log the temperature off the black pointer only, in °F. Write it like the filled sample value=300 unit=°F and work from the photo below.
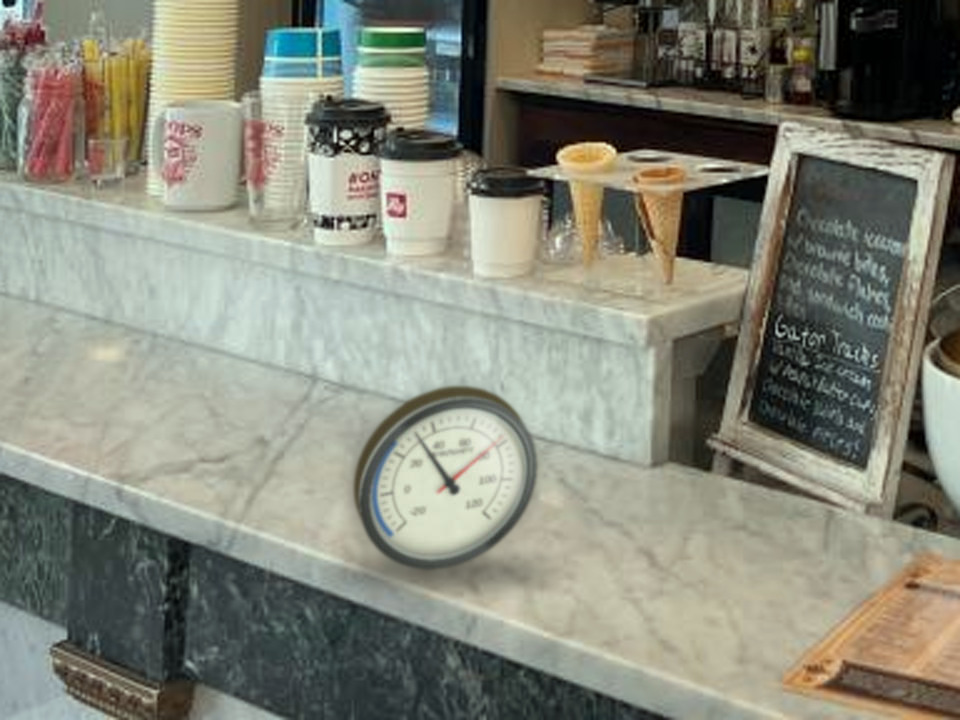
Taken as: value=32 unit=°F
